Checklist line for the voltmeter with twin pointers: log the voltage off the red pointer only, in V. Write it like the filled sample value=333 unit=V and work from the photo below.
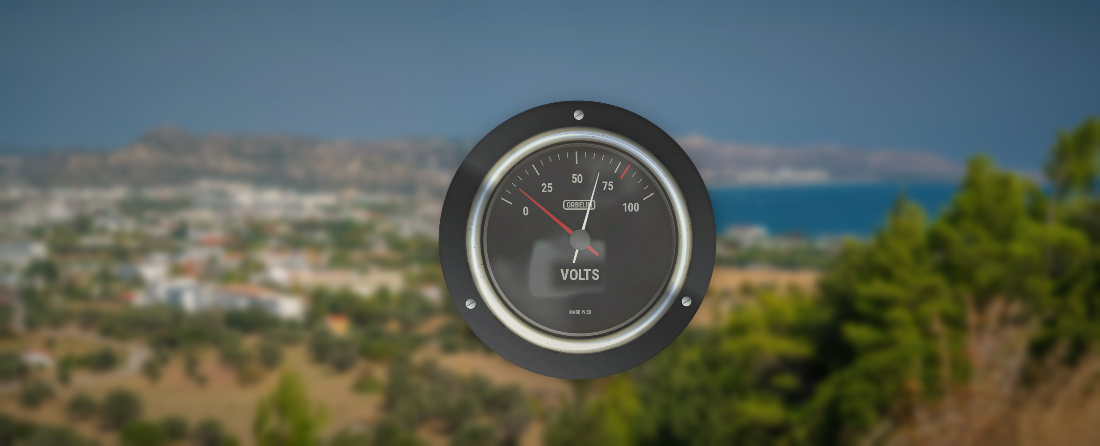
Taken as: value=10 unit=V
